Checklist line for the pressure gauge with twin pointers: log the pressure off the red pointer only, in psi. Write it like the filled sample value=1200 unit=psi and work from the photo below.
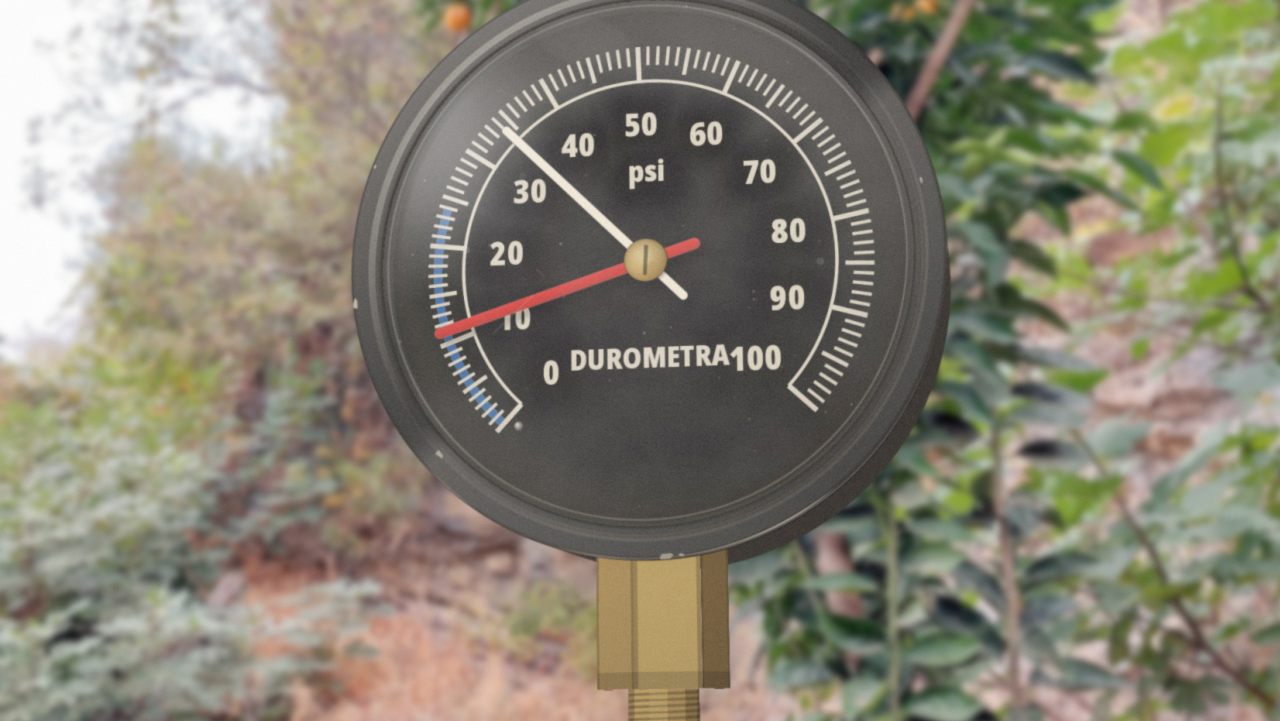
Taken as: value=11 unit=psi
